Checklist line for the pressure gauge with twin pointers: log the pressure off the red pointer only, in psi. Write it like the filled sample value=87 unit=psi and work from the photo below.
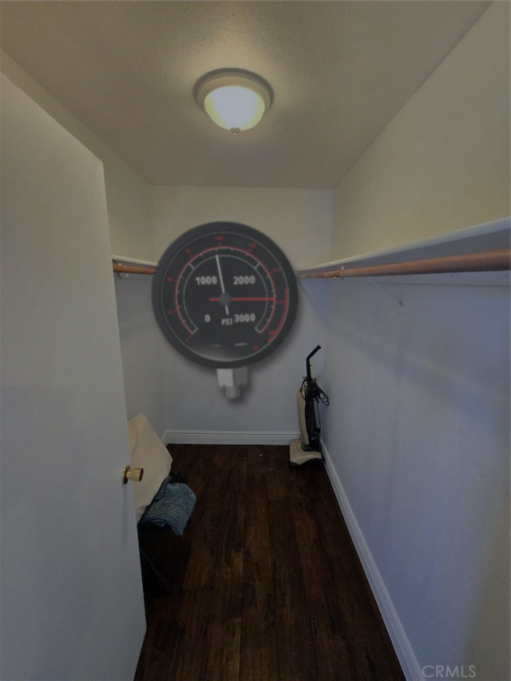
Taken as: value=2500 unit=psi
